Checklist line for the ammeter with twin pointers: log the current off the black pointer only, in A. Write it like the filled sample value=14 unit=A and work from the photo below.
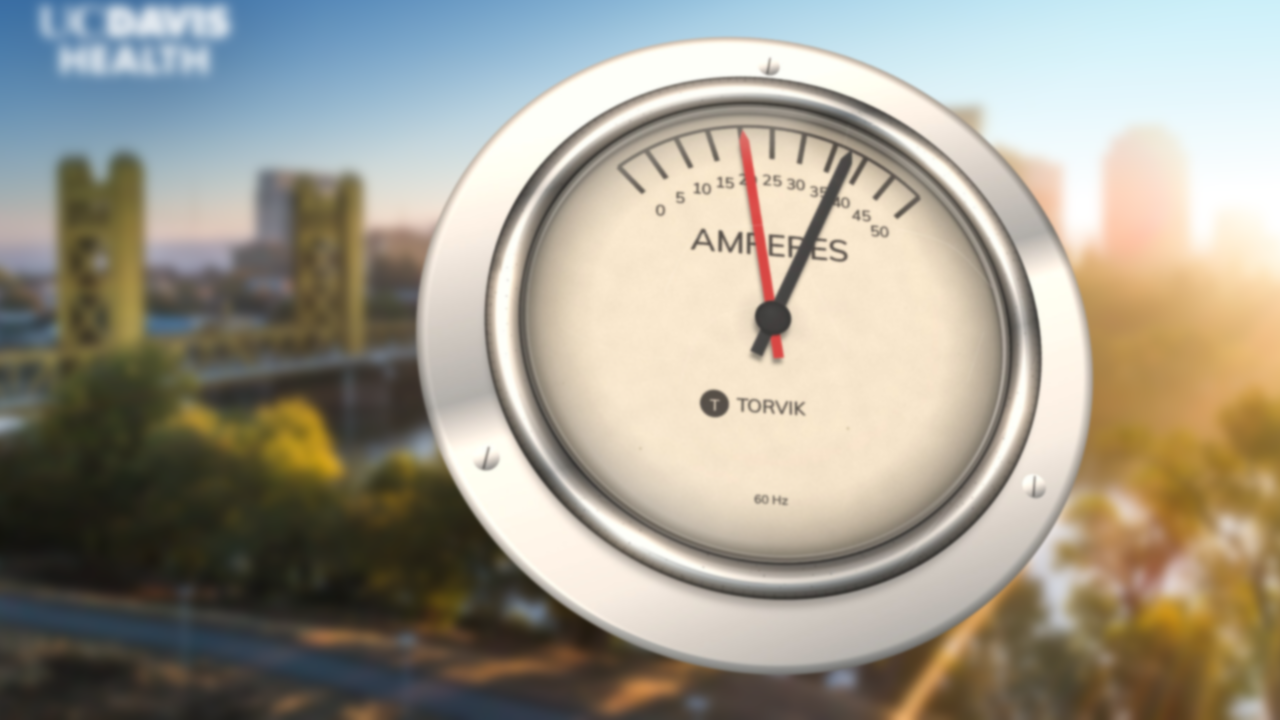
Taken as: value=37.5 unit=A
